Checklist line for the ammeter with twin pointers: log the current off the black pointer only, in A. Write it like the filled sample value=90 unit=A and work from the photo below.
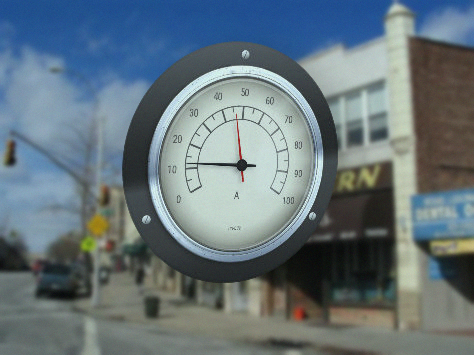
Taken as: value=12.5 unit=A
